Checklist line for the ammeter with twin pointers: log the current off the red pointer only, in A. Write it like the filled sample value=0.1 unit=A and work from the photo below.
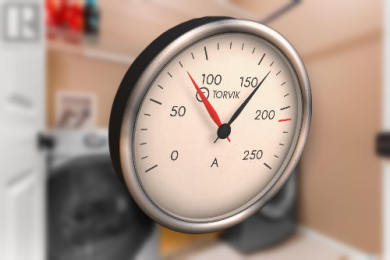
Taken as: value=80 unit=A
